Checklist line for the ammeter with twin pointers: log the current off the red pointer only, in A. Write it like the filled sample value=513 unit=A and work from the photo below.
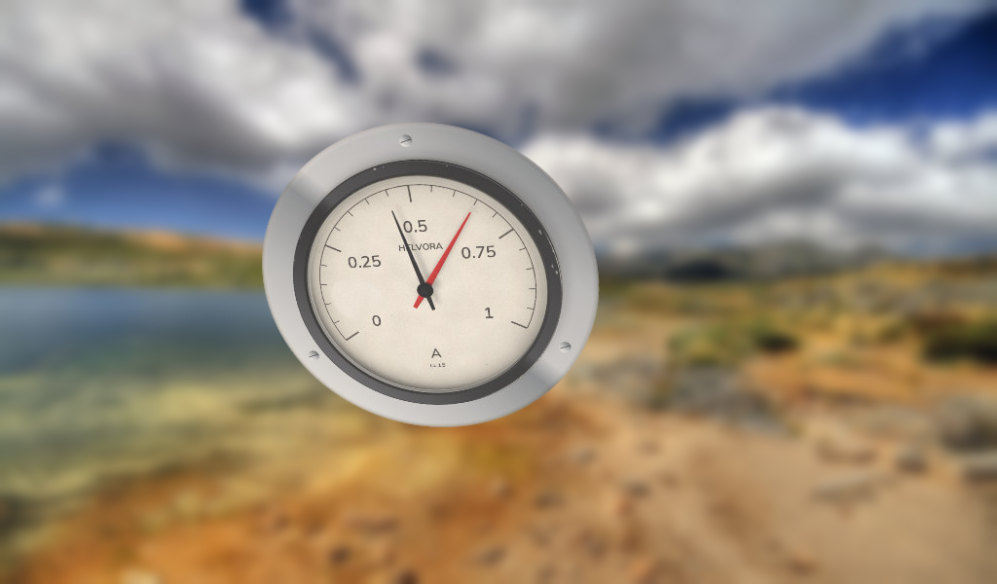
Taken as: value=0.65 unit=A
